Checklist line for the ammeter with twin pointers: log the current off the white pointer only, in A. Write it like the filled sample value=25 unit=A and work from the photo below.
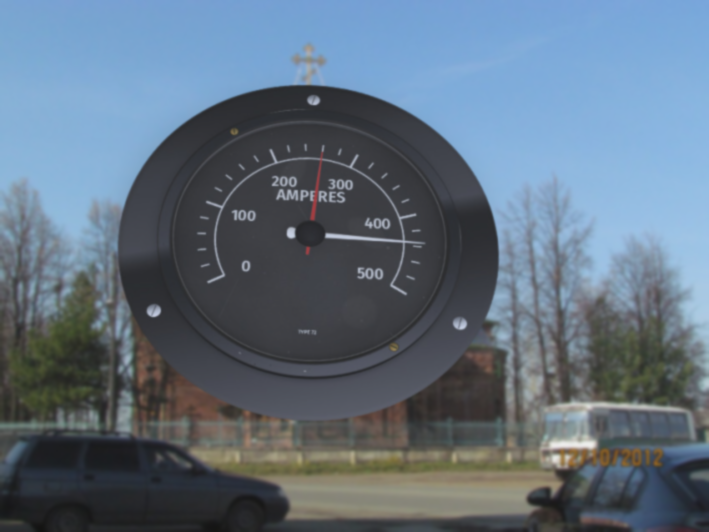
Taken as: value=440 unit=A
